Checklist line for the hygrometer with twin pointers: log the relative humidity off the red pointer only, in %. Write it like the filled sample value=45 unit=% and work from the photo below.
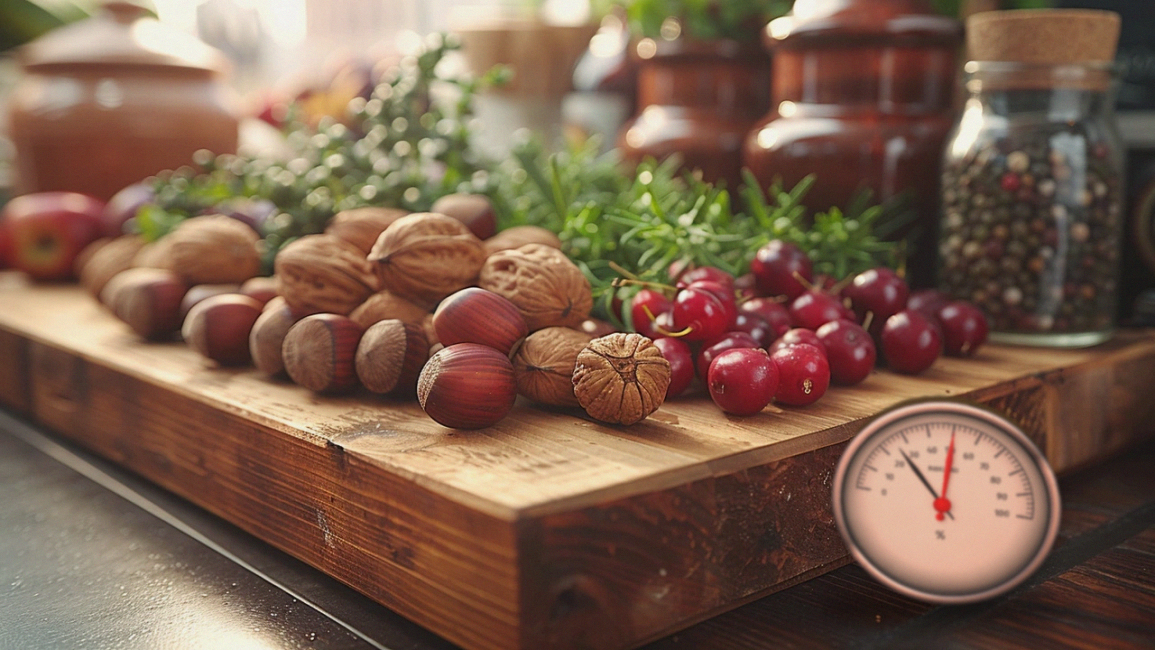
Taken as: value=50 unit=%
